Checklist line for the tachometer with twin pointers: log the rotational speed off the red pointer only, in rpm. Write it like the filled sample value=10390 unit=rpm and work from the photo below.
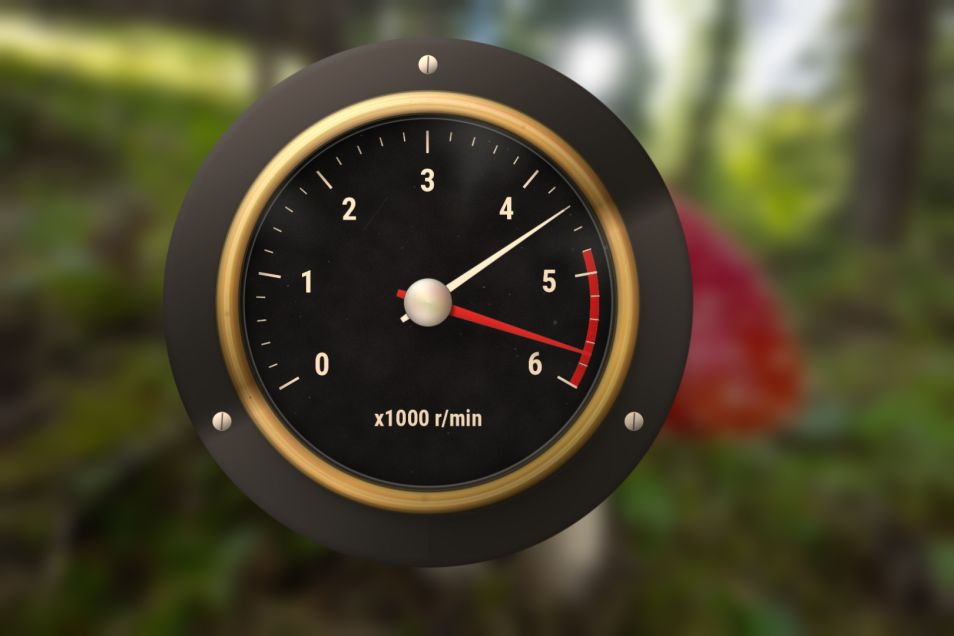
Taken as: value=5700 unit=rpm
